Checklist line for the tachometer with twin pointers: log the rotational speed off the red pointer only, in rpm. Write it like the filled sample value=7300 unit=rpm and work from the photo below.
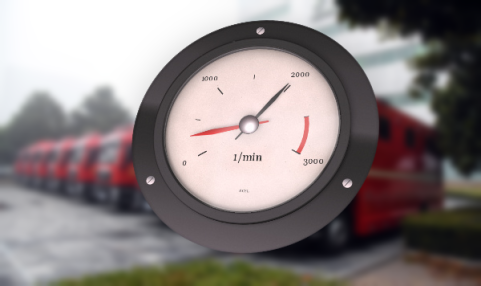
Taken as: value=250 unit=rpm
